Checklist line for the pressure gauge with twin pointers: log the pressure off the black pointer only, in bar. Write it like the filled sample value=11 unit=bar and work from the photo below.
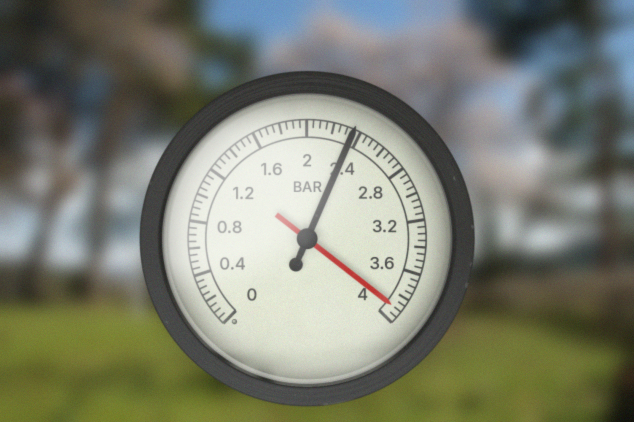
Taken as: value=2.35 unit=bar
